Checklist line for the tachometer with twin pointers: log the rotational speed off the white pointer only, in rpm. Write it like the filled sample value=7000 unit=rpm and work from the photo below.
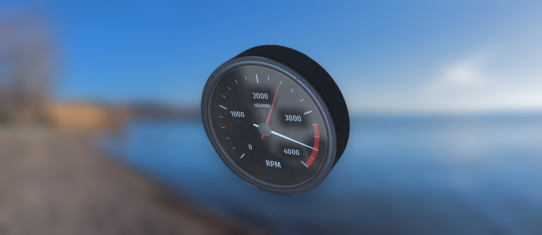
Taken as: value=3600 unit=rpm
